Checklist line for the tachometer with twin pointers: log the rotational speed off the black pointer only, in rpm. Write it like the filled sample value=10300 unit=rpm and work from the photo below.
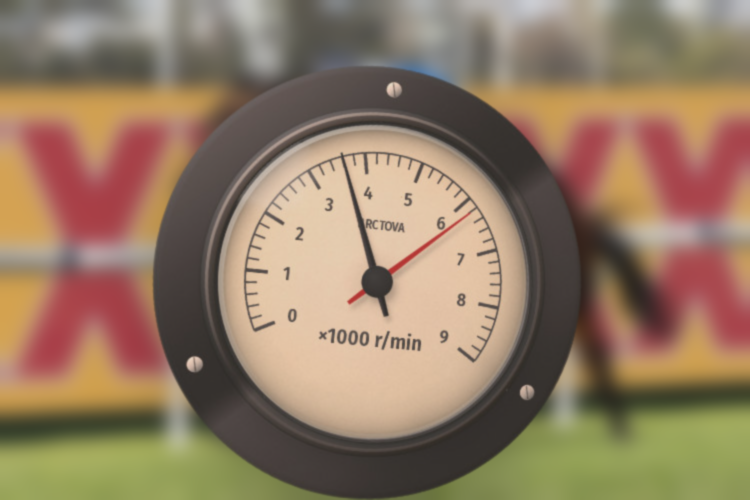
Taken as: value=3600 unit=rpm
